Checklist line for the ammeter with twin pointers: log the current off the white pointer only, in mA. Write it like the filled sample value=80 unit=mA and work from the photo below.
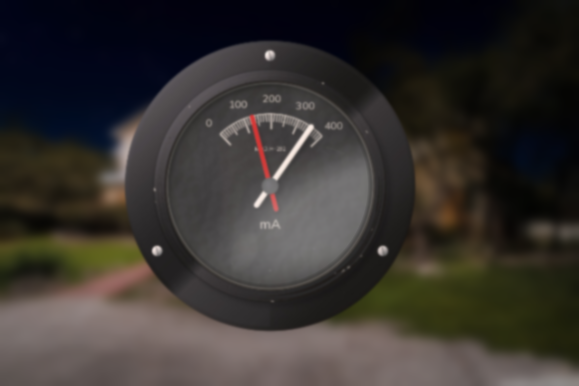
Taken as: value=350 unit=mA
